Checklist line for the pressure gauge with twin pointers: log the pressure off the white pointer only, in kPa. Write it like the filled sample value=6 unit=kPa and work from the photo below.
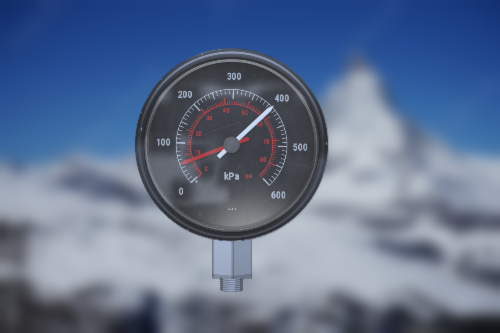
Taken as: value=400 unit=kPa
